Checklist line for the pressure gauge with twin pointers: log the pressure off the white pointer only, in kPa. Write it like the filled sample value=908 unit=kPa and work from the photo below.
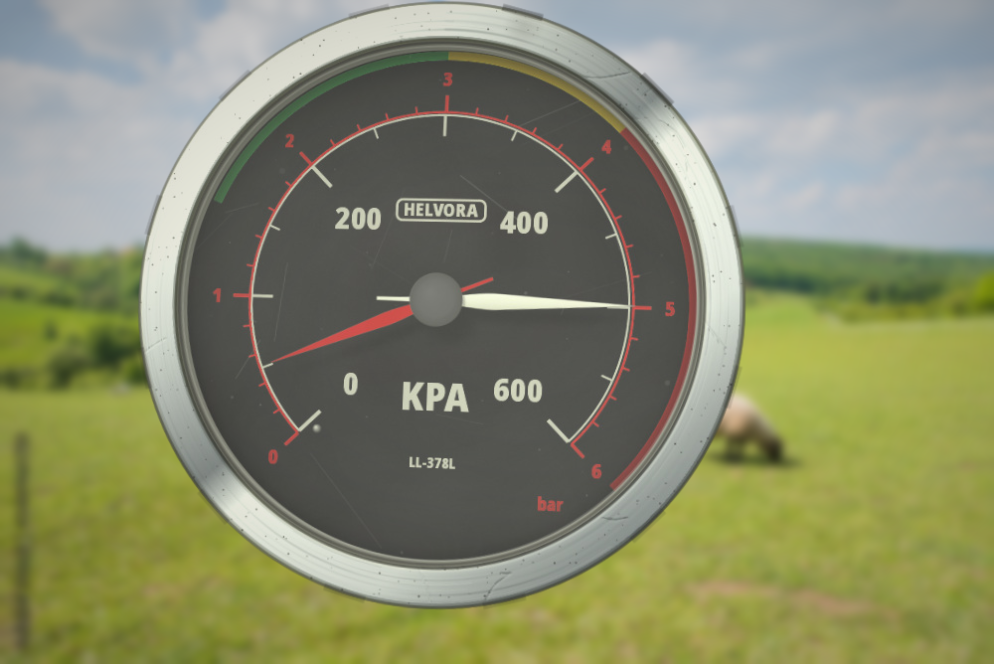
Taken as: value=500 unit=kPa
